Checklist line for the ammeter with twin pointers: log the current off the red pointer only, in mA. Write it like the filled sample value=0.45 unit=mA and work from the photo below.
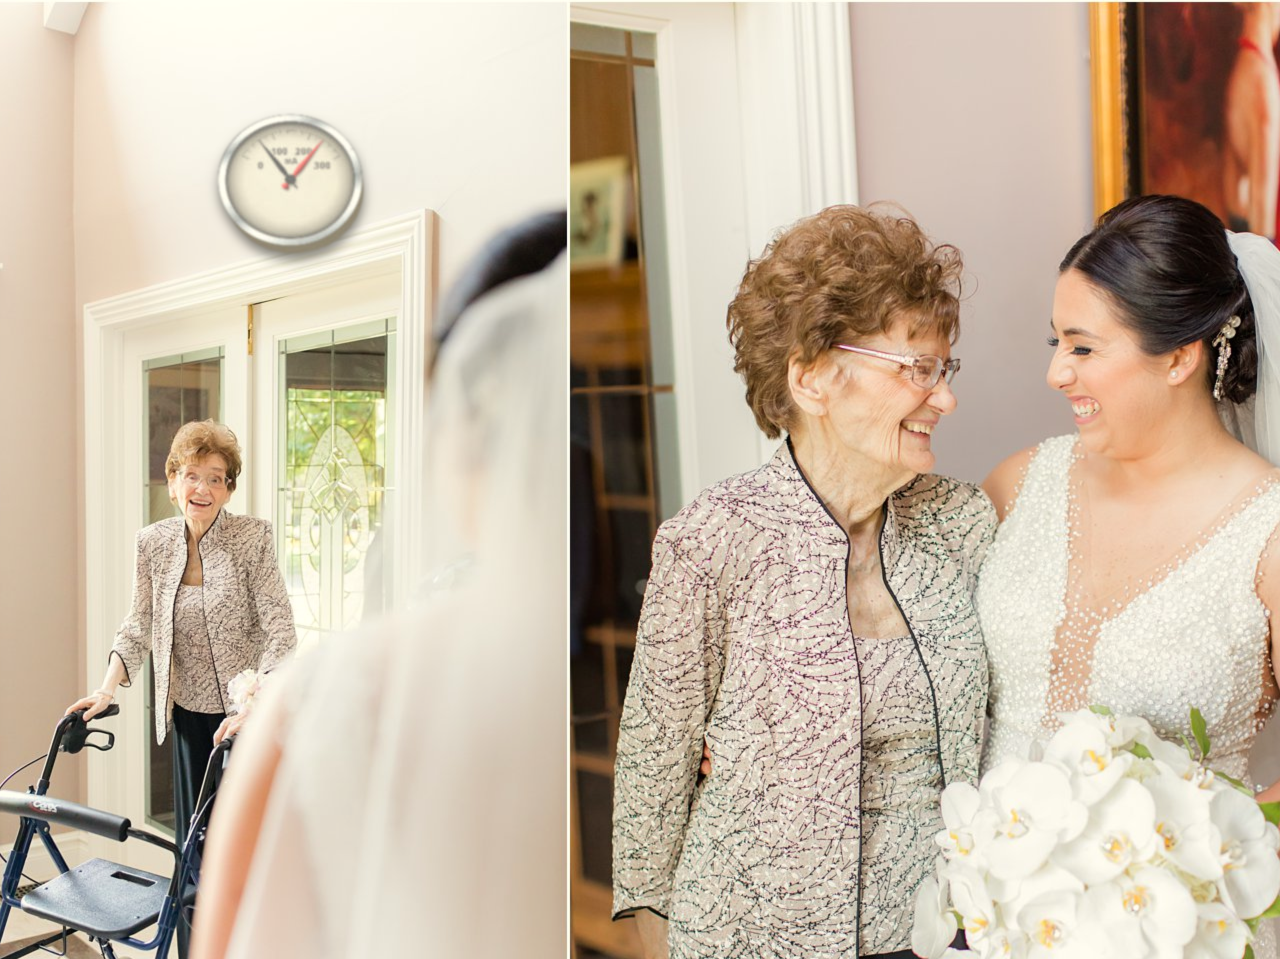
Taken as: value=240 unit=mA
